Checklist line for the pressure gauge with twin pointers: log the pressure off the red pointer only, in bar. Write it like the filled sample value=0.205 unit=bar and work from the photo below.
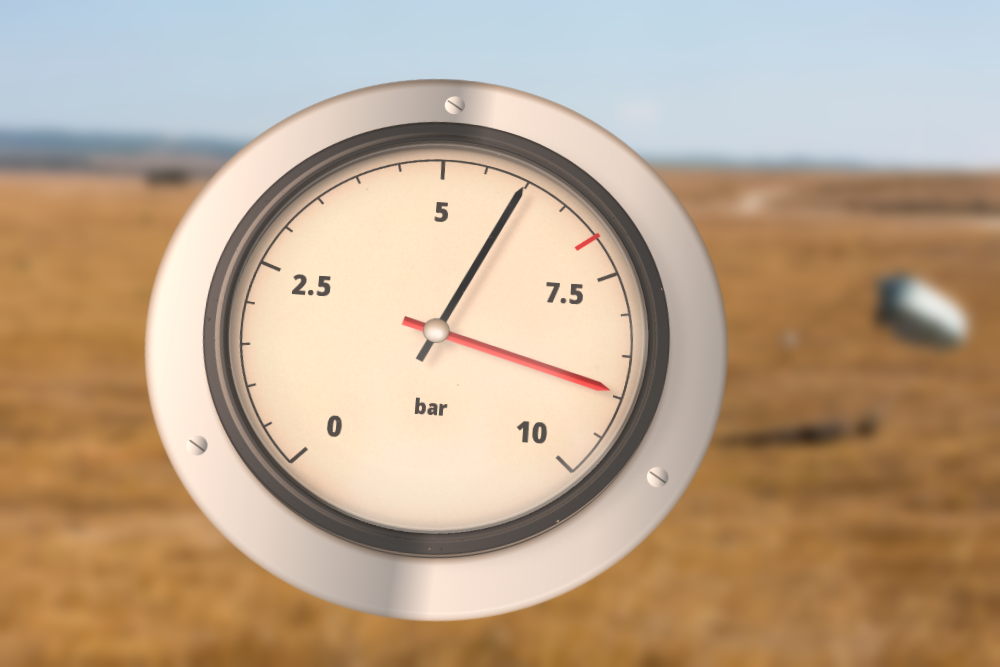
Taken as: value=9 unit=bar
